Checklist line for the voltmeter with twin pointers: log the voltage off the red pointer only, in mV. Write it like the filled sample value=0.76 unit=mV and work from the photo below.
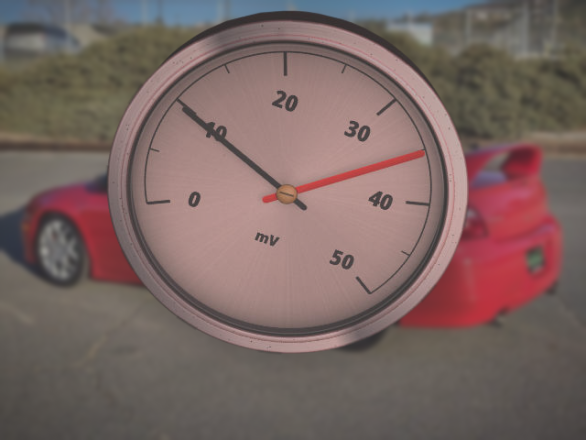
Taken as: value=35 unit=mV
